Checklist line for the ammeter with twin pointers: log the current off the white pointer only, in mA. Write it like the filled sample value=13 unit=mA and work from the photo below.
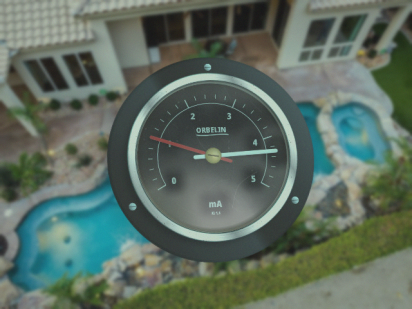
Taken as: value=4.3 unit=mA
